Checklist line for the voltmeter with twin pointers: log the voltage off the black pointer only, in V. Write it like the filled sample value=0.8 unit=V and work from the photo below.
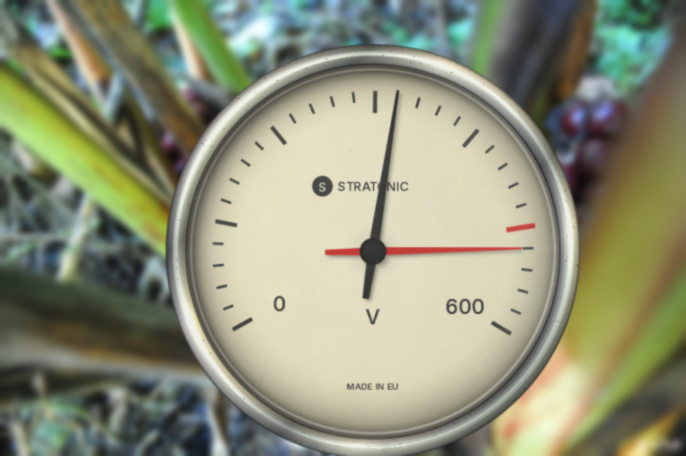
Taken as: value=320 unit=V
